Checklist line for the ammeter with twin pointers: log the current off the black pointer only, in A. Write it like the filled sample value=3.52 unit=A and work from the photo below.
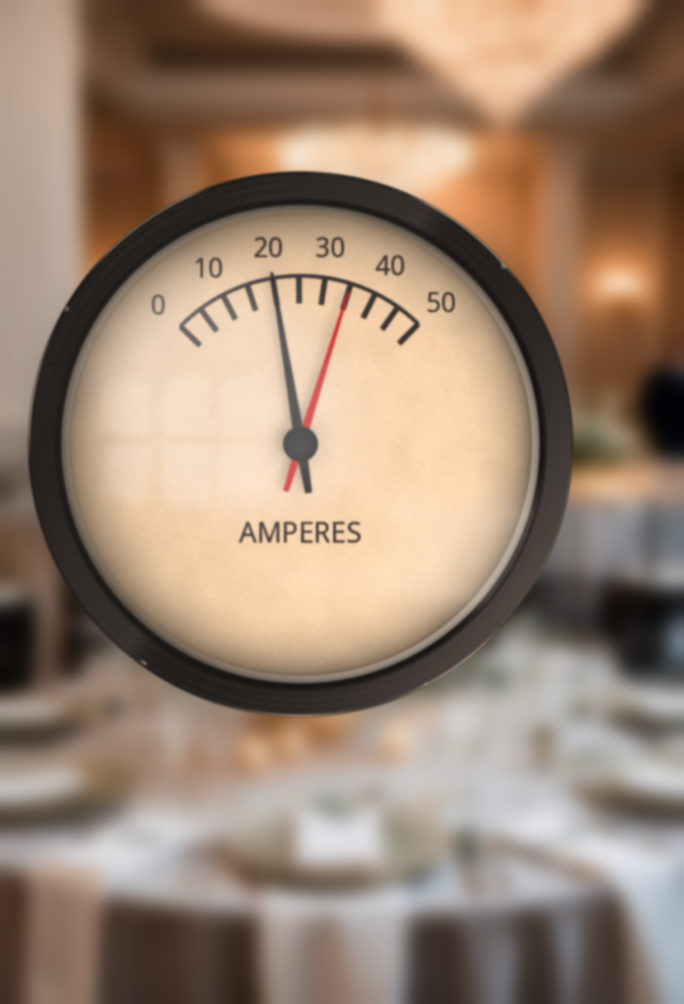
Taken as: value=20 unit=A
